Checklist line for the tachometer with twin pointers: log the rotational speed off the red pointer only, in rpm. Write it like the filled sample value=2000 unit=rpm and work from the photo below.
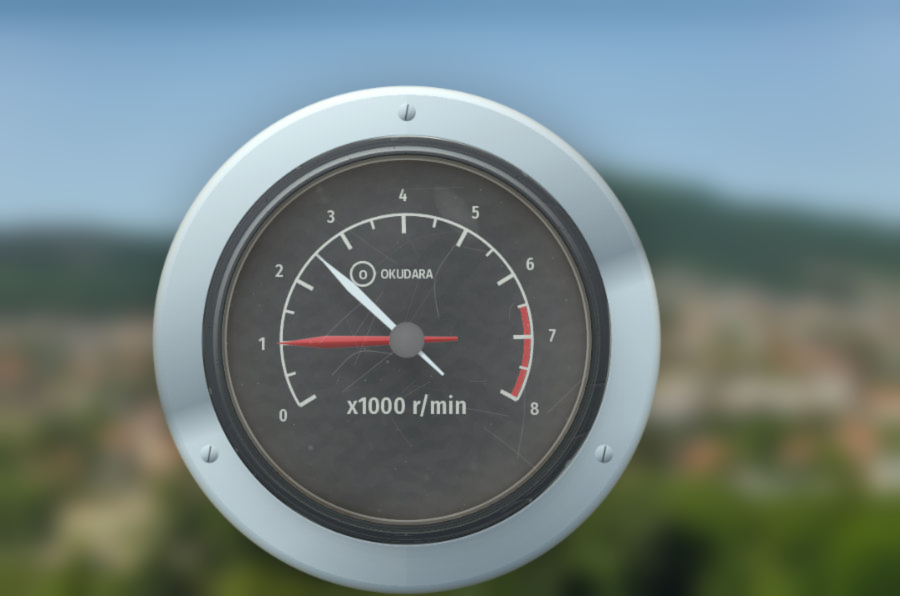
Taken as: value=1000 unit=rpm
